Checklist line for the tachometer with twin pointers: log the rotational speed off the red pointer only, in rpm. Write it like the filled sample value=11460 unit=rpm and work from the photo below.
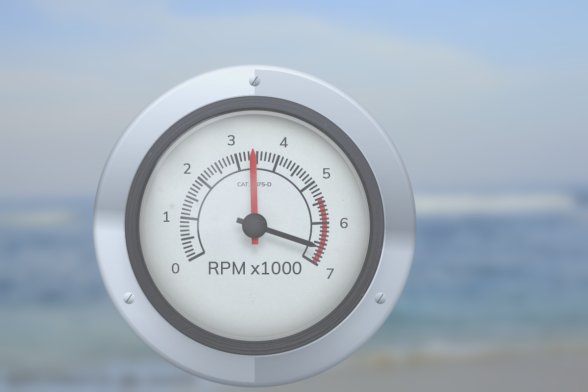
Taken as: value=3400 unit=rpm
